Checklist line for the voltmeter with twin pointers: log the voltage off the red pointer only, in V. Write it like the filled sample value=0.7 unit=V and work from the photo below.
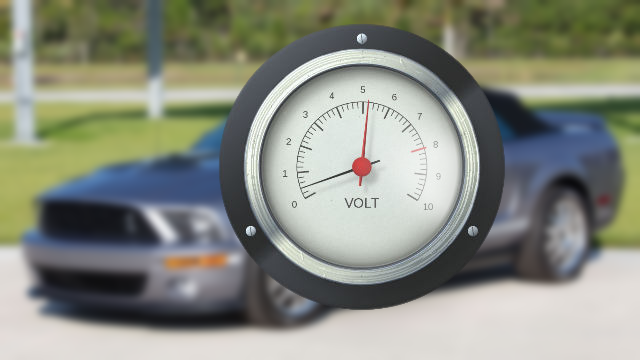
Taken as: value=5.2 unit=V
